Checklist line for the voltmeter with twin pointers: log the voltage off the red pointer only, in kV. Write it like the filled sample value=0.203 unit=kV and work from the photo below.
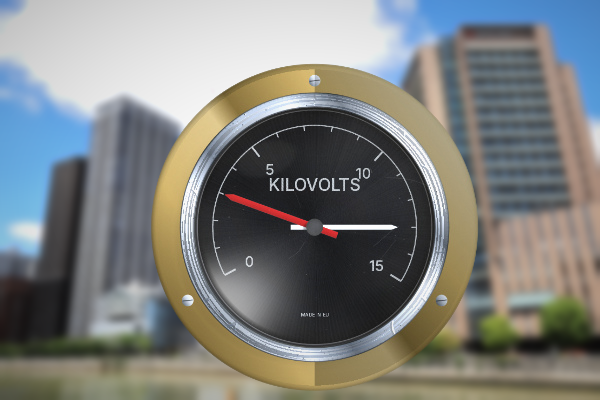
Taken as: value=3 unit=kV
